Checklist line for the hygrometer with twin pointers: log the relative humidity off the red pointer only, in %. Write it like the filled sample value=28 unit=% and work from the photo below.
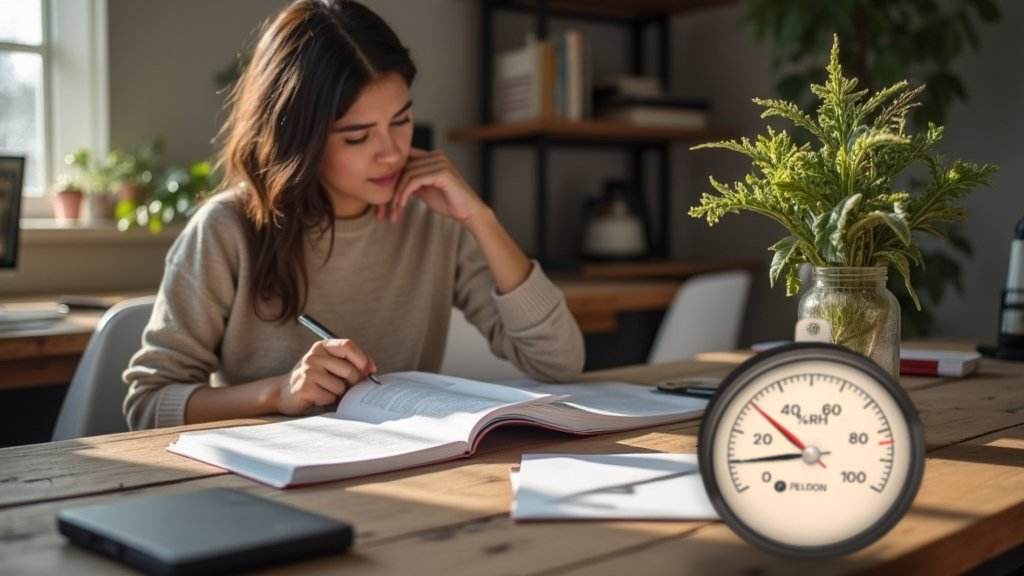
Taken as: value=30 unit=%
